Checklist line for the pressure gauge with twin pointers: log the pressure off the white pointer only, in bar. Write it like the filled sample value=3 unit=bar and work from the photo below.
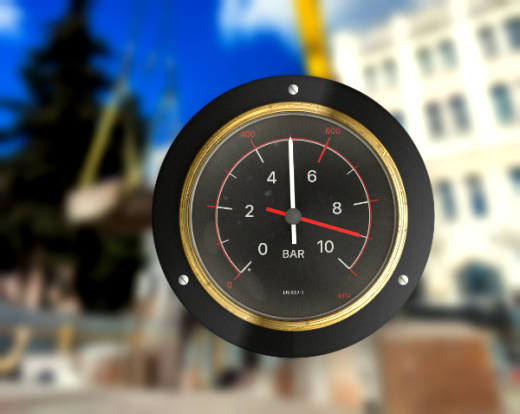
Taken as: value=5 unit=bar
